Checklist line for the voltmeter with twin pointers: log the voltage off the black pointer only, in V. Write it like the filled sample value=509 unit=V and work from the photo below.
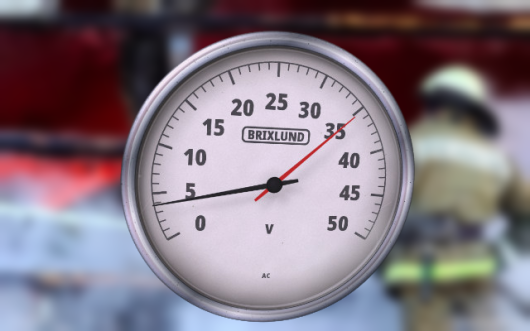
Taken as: value=4 unit=V
